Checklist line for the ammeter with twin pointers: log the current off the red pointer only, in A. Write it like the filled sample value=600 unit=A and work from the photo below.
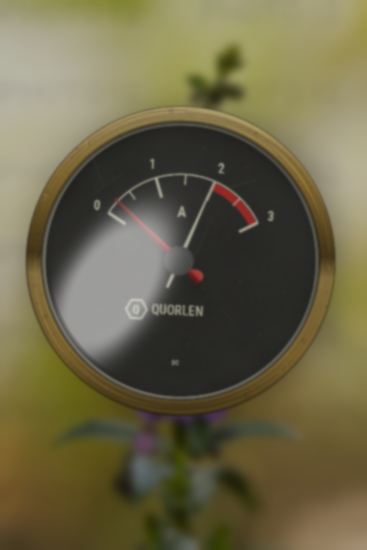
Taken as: value=0.25 unit=A
